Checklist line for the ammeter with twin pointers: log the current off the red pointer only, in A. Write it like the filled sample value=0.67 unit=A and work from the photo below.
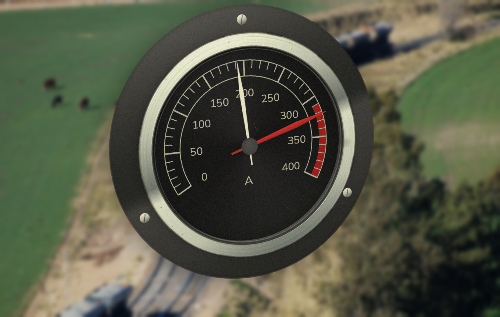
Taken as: value=320 unit=A
